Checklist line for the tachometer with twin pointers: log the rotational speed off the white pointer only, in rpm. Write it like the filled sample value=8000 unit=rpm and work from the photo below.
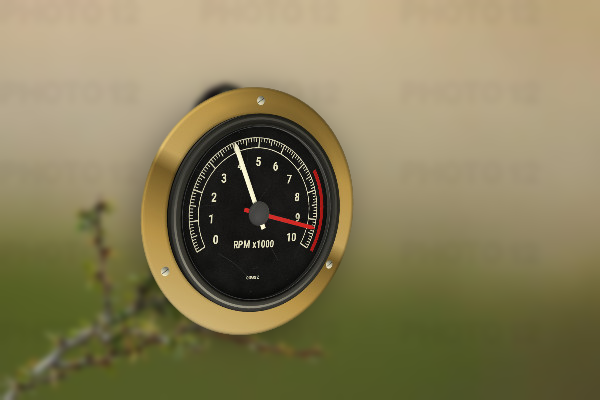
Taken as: value=4000 unit=rpm
